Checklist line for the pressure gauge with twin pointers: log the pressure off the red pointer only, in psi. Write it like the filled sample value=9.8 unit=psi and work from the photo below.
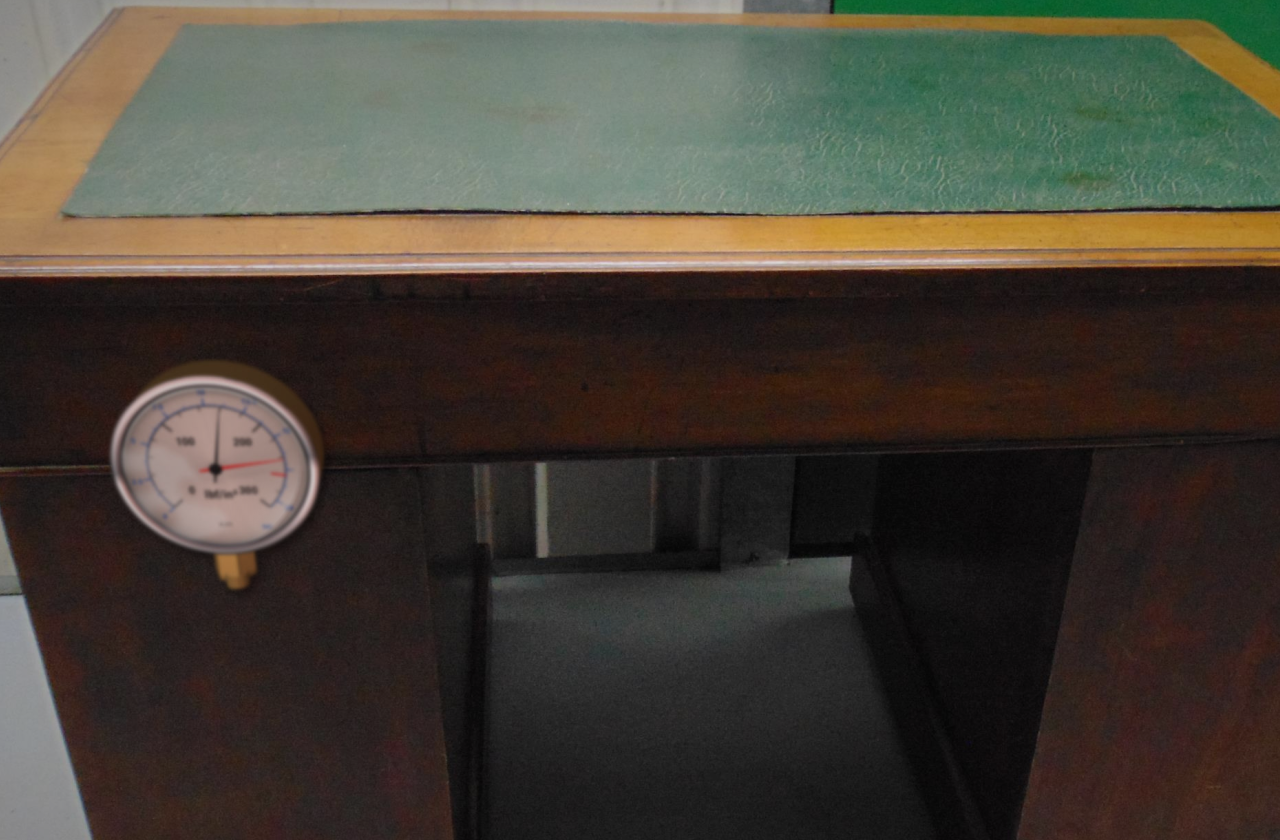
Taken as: value=240 unit=psi
